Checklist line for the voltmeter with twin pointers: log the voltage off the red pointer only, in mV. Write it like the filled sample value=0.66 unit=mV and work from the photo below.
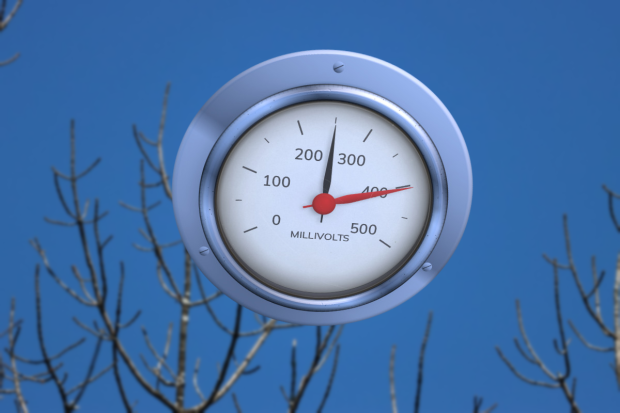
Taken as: value=400 unit=mV
